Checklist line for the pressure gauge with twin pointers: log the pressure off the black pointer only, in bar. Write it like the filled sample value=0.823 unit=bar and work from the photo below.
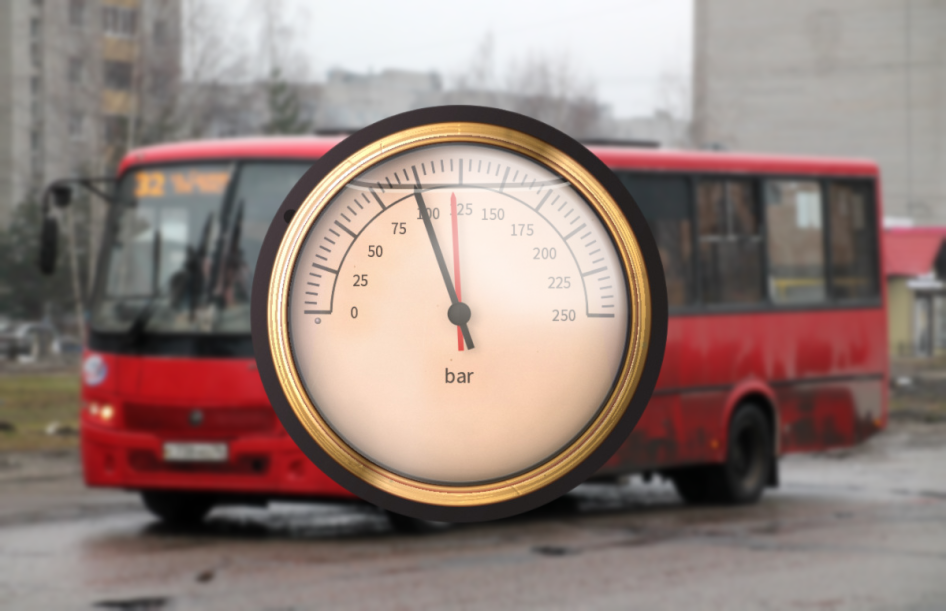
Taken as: value=97.5 unit=bar
